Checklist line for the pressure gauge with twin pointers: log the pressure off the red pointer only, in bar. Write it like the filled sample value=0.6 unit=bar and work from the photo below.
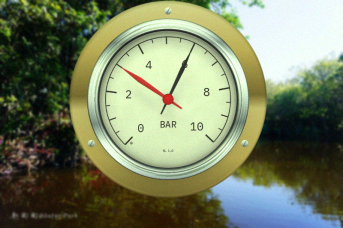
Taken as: value=3 unit=bar
